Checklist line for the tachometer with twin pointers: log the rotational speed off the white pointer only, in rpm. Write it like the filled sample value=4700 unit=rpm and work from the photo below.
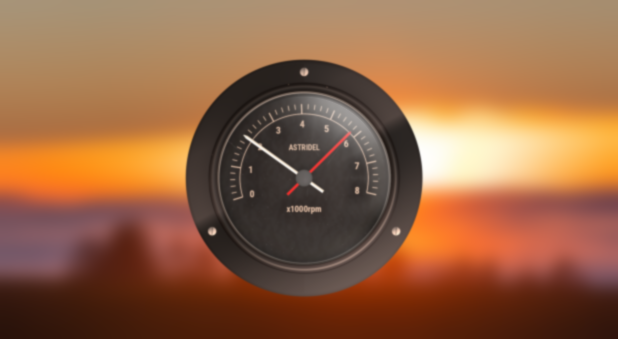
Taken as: value=2000 unit=rpm
